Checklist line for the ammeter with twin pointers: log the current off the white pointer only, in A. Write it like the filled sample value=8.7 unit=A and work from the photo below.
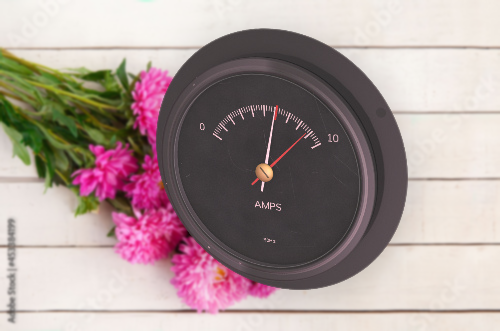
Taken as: value=6 unit=A
